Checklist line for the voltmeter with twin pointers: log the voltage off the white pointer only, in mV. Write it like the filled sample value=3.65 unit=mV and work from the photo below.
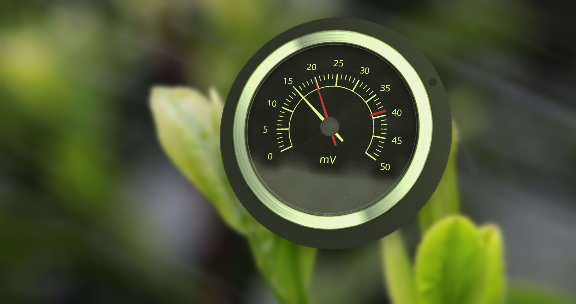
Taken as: value=15 unit=mV
